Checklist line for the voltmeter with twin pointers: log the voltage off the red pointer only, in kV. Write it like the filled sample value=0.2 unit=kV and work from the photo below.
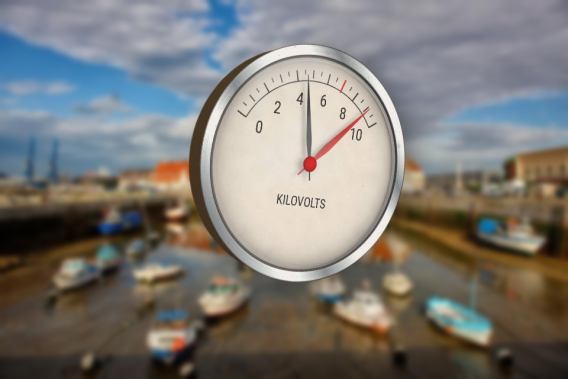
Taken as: value=9 unit=kV
